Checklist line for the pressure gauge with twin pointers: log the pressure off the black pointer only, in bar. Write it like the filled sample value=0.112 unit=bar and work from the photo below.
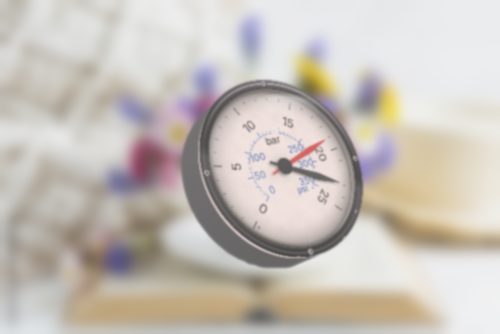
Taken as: value=23 unit=bar
